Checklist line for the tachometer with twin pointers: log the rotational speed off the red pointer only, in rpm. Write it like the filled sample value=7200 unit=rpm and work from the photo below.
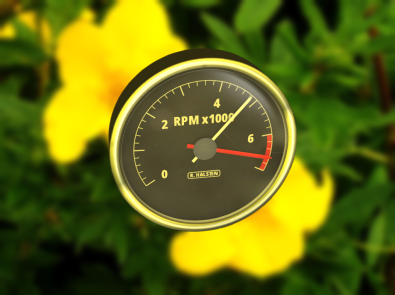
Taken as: value=6600 unit=rpm
